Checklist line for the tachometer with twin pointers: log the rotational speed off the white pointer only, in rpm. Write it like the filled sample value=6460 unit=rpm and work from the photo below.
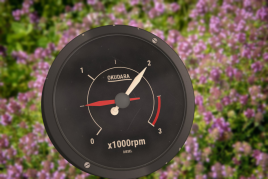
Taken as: value=2000 unit=rpm
